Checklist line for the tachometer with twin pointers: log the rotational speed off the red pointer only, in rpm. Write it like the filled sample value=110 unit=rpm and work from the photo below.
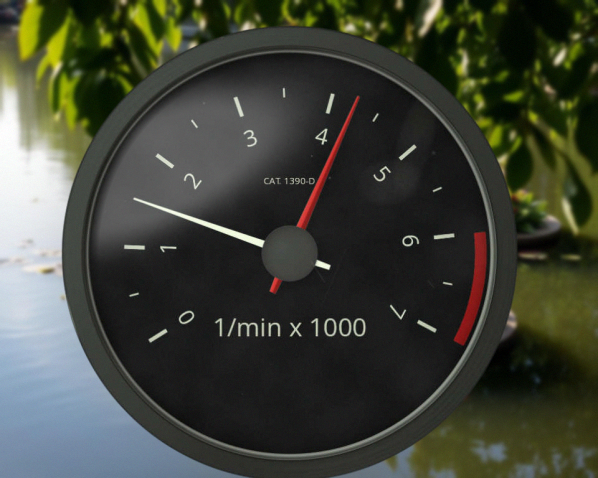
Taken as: value=4250 unit=rpm
